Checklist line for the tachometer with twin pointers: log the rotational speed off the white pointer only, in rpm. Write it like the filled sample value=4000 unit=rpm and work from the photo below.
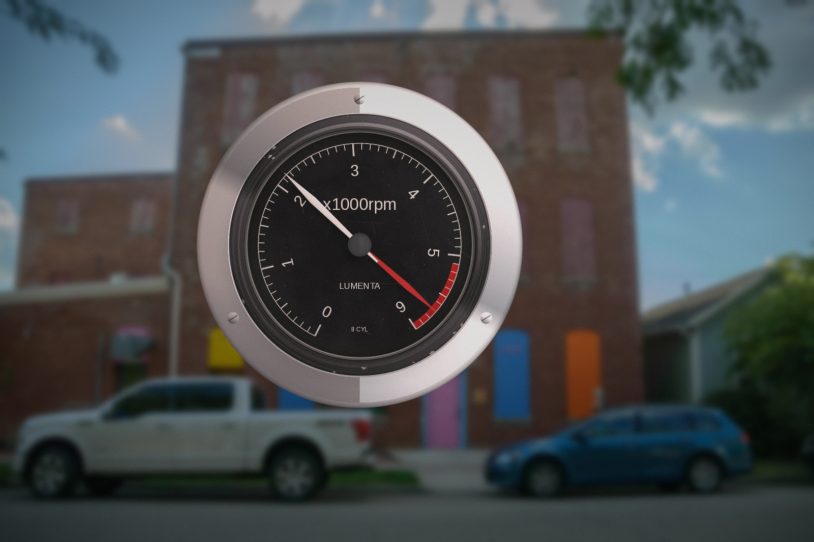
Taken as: value=2150 unit=rpm
